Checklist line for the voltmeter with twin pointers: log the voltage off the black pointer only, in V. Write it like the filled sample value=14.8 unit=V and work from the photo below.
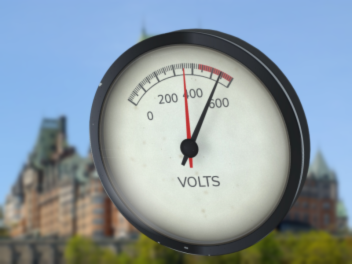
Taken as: value=550 unit=V
